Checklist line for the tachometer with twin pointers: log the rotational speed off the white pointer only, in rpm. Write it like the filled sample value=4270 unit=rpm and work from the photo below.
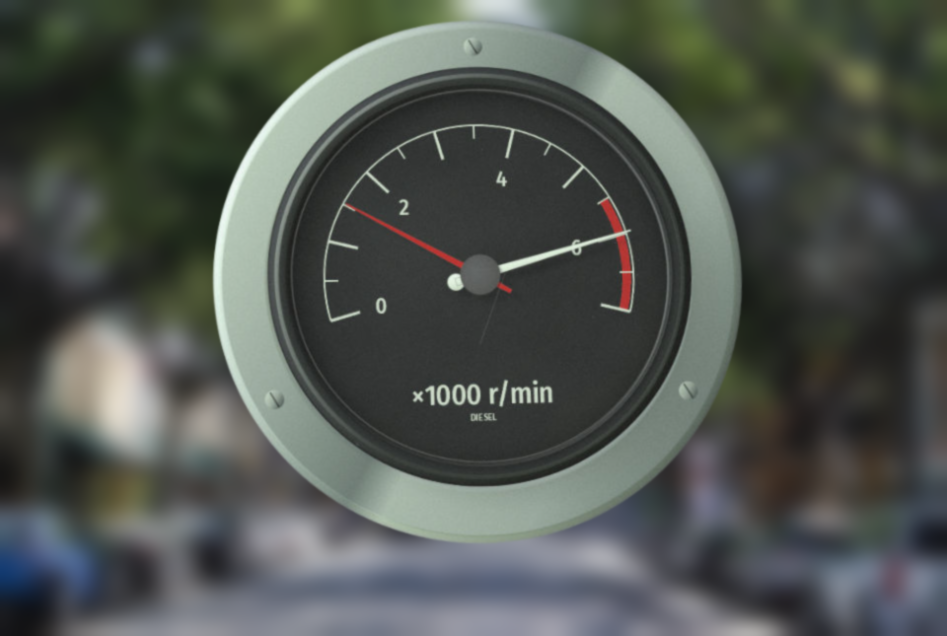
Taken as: value=6000 unit=rpm
